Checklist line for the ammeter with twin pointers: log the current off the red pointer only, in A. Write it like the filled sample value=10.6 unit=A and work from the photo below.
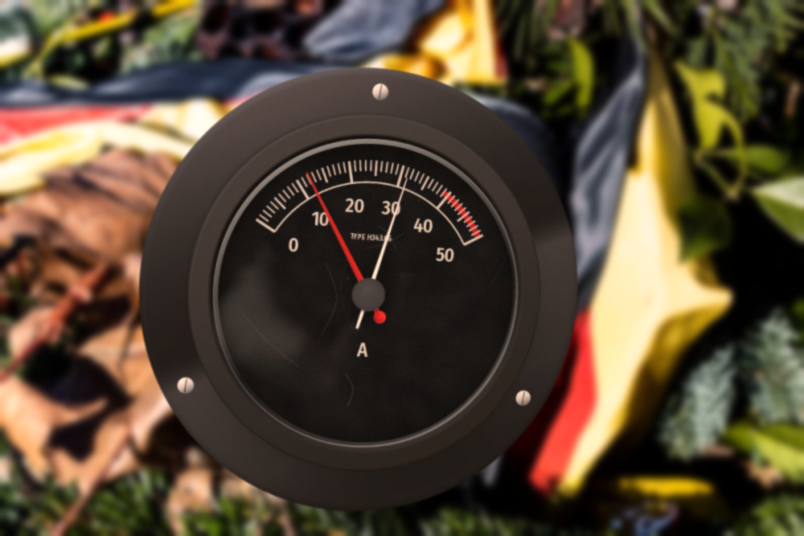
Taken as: value=12 unit=A
